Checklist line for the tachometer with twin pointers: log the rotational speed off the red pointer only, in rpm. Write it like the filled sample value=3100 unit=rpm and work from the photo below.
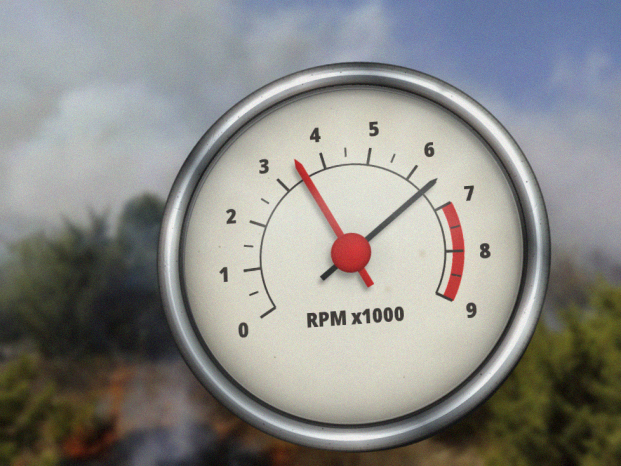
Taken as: value=3500 unit=rpm
